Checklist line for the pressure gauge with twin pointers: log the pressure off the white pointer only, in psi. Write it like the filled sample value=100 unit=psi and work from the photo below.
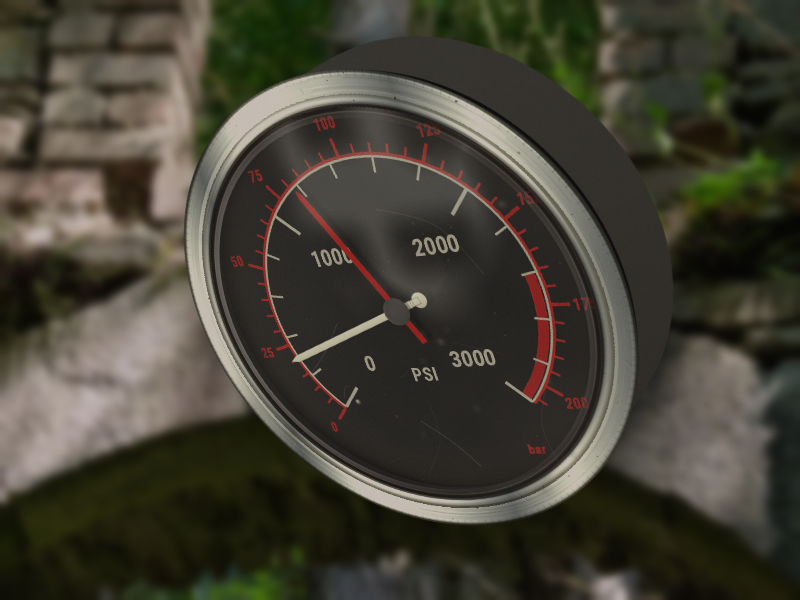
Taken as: value=300 unit=psi
